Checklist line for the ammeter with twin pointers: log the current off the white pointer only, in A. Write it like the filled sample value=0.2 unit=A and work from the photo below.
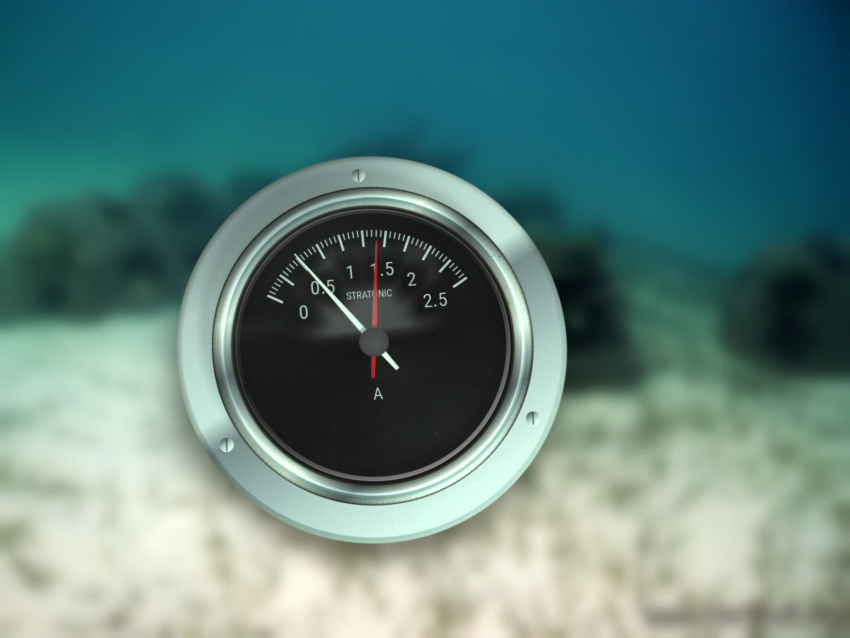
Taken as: value=0.5 unit=A
